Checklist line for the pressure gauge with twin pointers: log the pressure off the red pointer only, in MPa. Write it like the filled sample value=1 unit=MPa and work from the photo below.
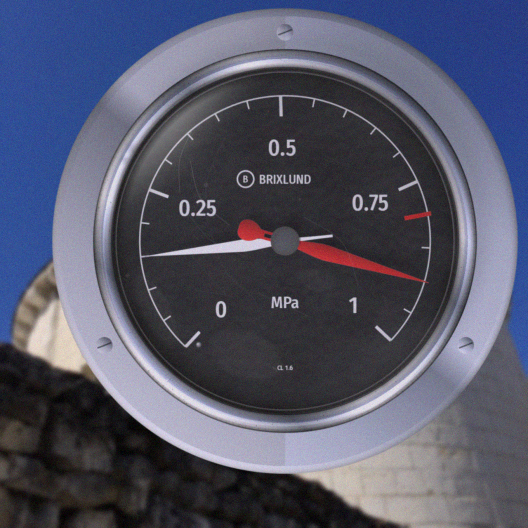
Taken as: value=0.9 unit=MPa
